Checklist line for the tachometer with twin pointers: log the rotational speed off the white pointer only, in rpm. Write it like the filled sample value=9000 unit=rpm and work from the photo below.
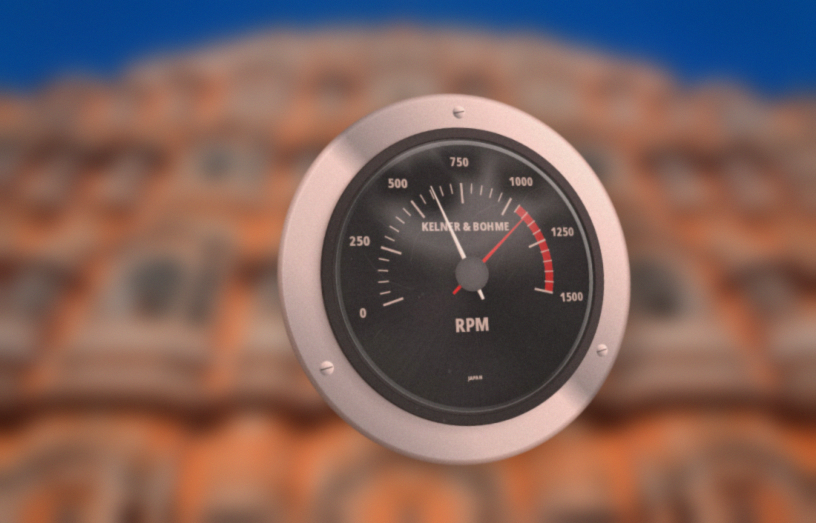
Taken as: value=600 unit=rpm
